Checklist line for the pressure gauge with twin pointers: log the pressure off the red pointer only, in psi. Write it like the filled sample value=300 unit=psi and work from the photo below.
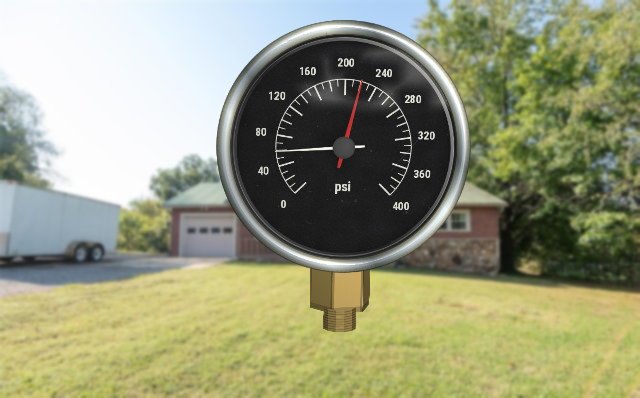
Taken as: value=220 unit=psi
